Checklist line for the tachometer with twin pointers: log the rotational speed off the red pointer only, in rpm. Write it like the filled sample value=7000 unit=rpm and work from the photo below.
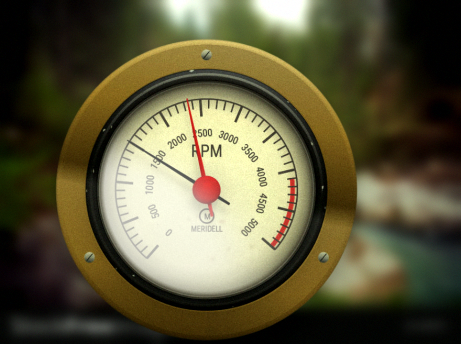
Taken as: value=2350 unit=rpm
